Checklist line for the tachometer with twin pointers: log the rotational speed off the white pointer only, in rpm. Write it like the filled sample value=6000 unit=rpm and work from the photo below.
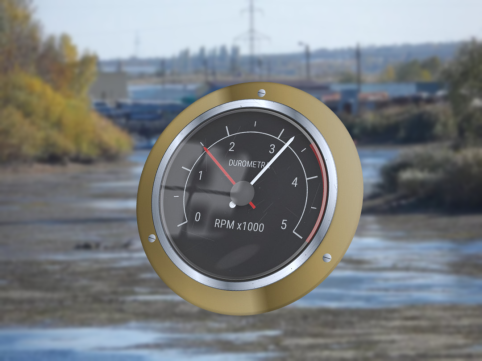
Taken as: value=3250 unit=rpm
